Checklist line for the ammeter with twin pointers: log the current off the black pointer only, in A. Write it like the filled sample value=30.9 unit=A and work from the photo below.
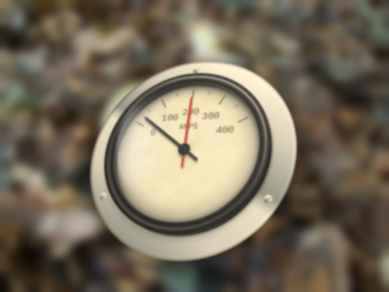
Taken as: value=25 unit=A
